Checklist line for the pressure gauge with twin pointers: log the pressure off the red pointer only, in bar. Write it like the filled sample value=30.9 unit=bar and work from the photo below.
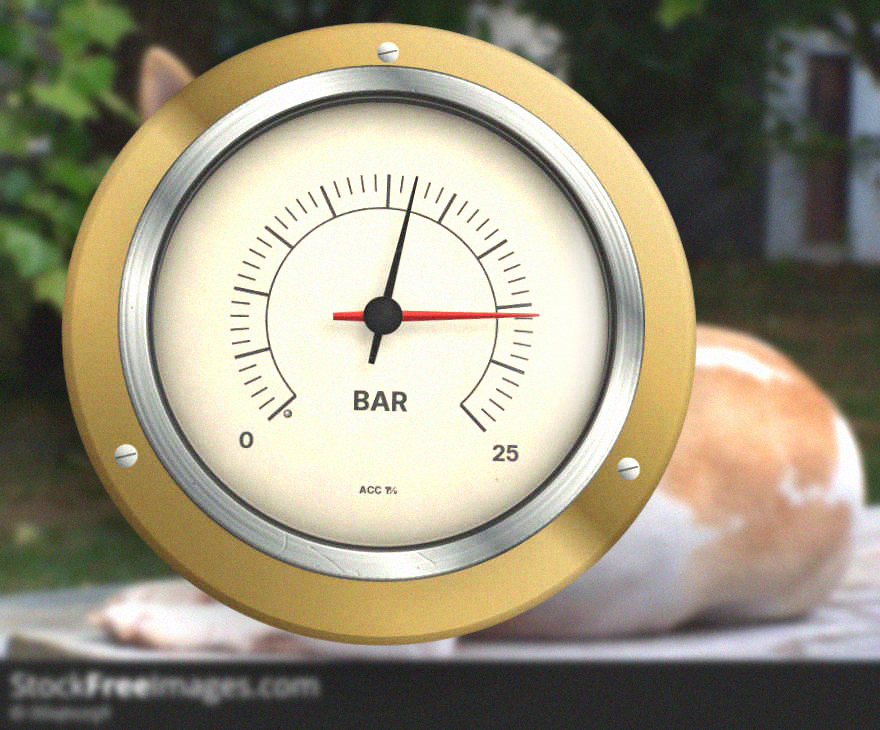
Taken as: value=20.5 unit=bar
